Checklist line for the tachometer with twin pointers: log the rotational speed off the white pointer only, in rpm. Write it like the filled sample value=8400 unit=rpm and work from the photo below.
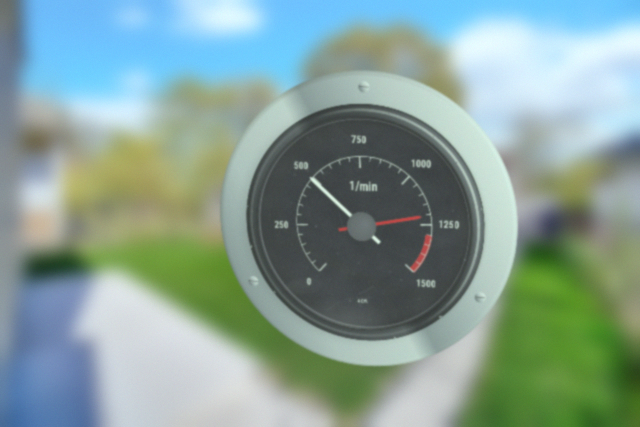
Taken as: value=500 unit=rpm
